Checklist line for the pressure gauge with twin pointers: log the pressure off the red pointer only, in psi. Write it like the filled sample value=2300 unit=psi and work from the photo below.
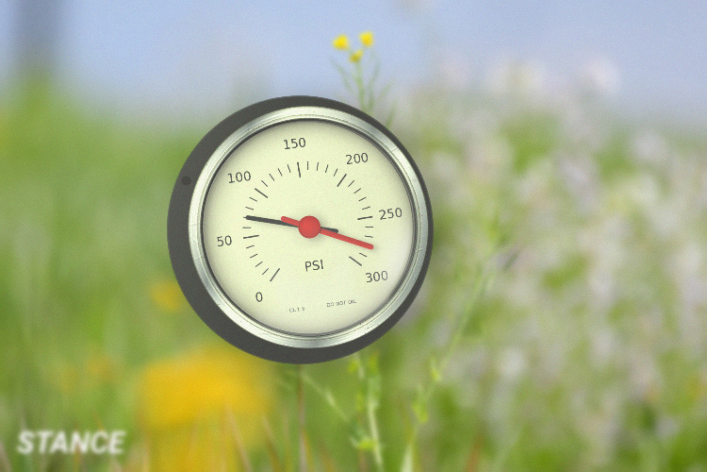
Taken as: value=280 unit=psi
